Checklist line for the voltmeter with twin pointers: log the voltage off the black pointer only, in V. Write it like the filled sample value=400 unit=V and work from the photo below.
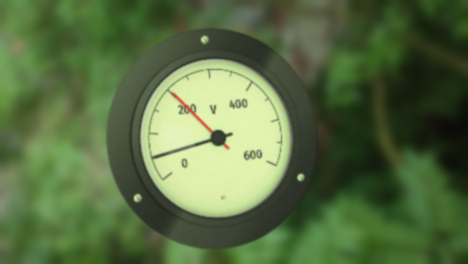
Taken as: value=50 unit=V
